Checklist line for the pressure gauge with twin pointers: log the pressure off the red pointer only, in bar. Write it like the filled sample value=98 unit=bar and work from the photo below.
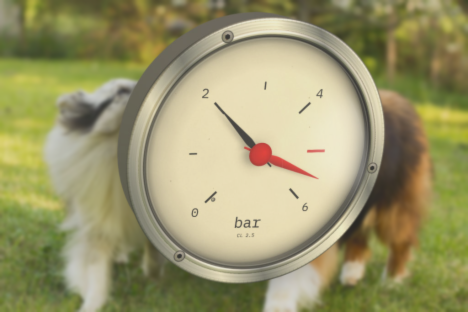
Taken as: value=5.5 unit=bar
